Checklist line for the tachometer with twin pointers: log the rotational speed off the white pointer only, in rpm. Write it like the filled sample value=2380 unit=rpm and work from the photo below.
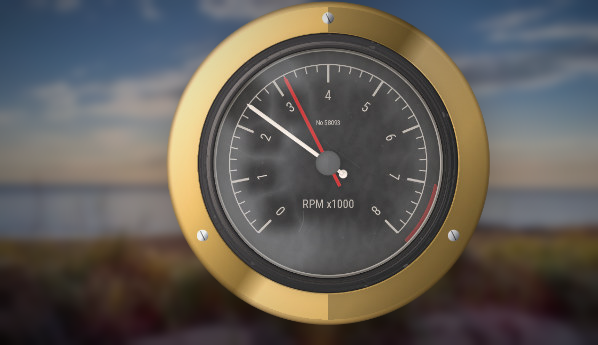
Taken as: value=2400 unit=rpm
